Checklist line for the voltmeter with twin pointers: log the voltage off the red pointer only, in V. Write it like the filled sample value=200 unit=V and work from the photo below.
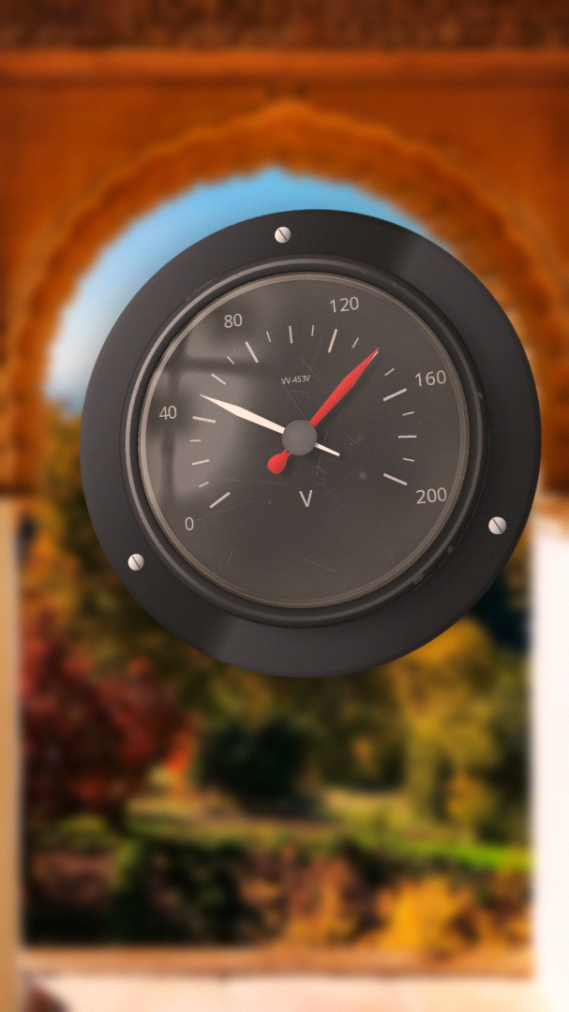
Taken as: value=140 unit=V
